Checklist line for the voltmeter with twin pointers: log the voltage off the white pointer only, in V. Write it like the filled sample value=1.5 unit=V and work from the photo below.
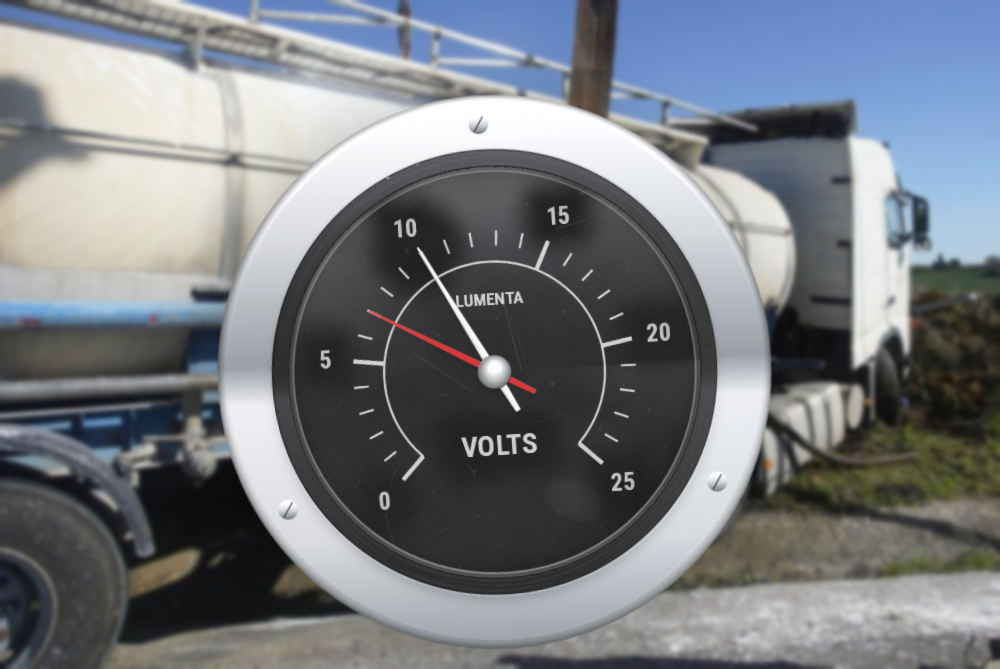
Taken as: value=10 unit=V
